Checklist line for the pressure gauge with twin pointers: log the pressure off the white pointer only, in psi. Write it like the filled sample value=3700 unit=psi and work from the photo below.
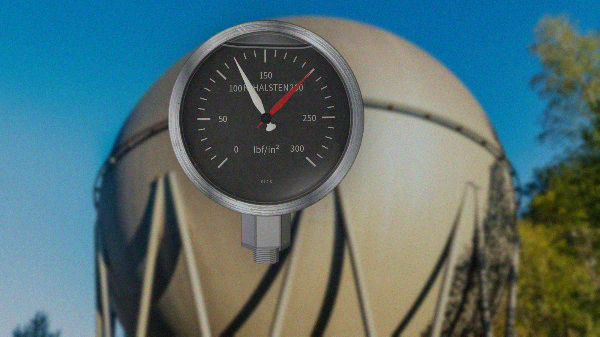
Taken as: value=120 unit=psi
